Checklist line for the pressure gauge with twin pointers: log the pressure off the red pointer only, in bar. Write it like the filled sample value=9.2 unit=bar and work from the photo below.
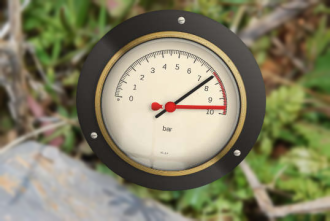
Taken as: value=9.5 unit=bar
